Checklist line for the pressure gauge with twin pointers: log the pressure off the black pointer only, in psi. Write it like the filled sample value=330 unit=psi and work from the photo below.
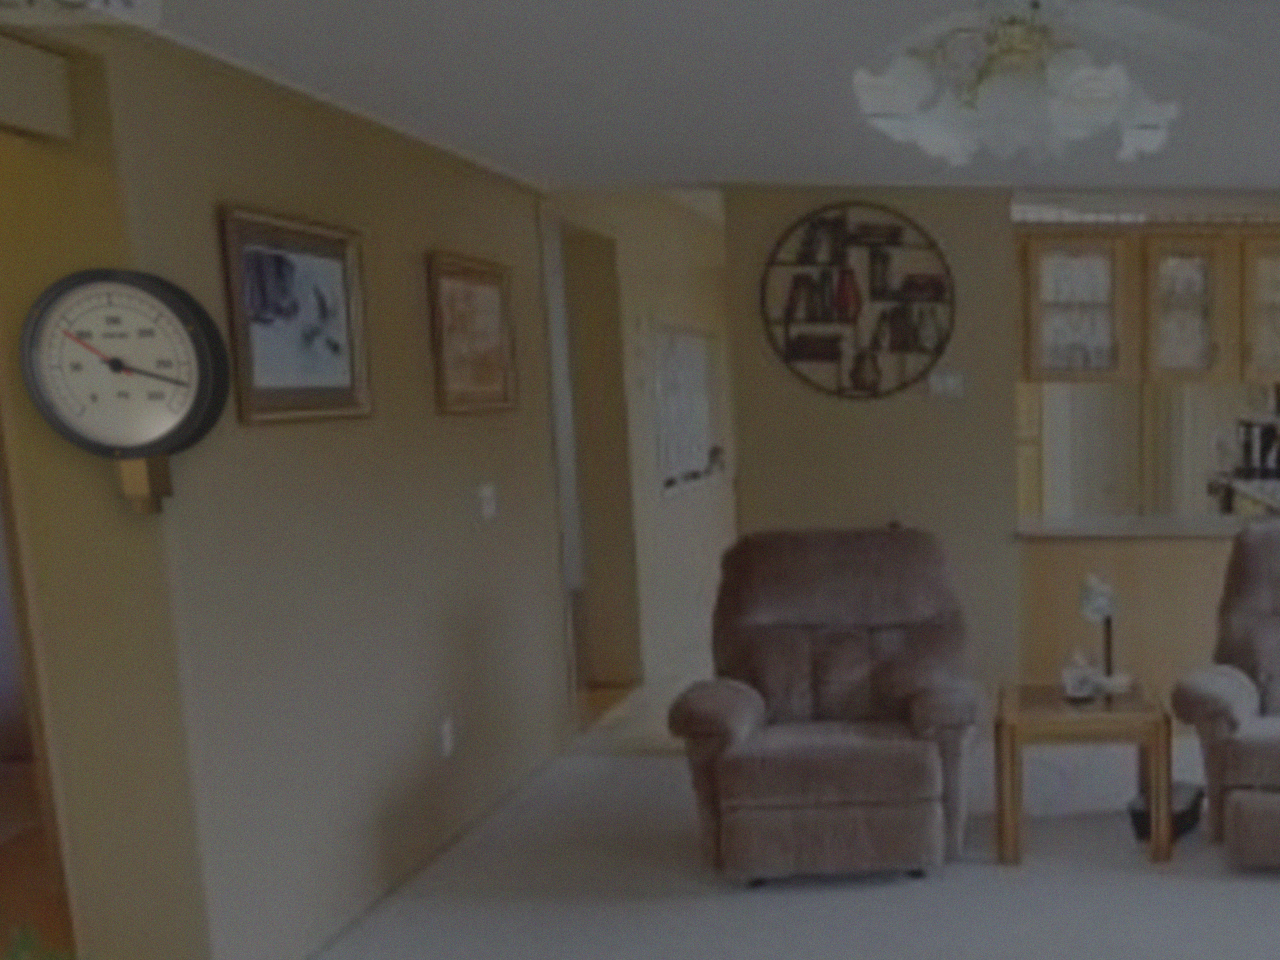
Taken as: value=270 unit=psi
